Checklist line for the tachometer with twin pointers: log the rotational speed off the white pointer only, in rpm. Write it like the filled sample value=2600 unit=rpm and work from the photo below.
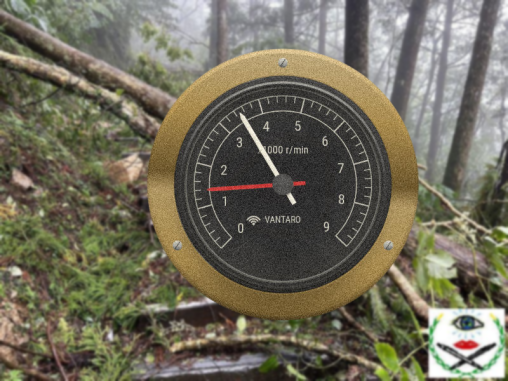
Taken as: value=3500 unit=rpm
